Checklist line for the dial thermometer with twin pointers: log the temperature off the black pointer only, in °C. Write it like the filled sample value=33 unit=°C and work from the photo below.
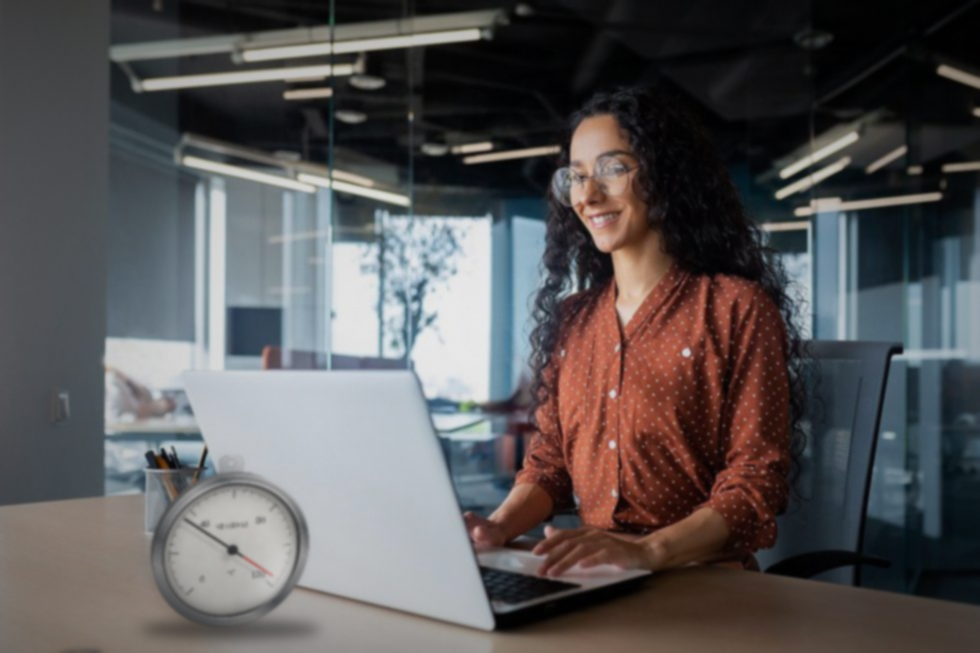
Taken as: value=36 unit=°C
